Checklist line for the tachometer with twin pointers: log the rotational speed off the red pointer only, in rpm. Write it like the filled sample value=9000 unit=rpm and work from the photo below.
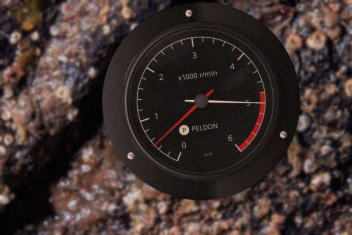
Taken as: value=500 unit=rpm
